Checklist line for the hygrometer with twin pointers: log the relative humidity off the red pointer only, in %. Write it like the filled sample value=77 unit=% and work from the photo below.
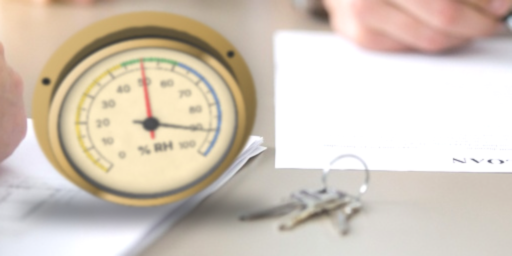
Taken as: value=50 unit=%
